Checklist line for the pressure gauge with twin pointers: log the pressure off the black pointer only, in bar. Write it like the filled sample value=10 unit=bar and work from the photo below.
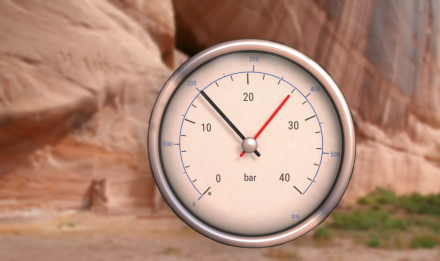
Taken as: value=14 unit=bar
